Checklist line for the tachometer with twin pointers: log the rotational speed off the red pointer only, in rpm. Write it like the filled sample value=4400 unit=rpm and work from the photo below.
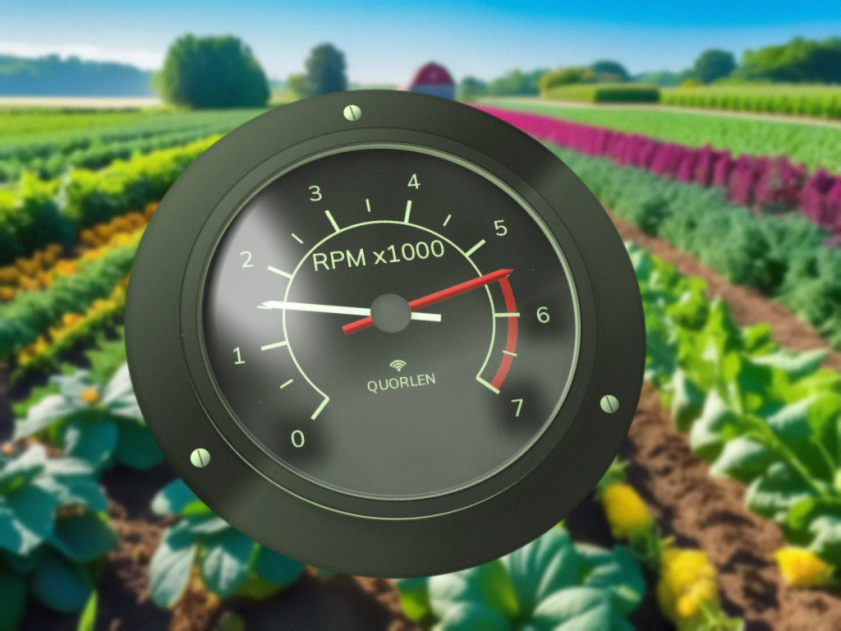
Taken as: value=5500 unit=rpm
